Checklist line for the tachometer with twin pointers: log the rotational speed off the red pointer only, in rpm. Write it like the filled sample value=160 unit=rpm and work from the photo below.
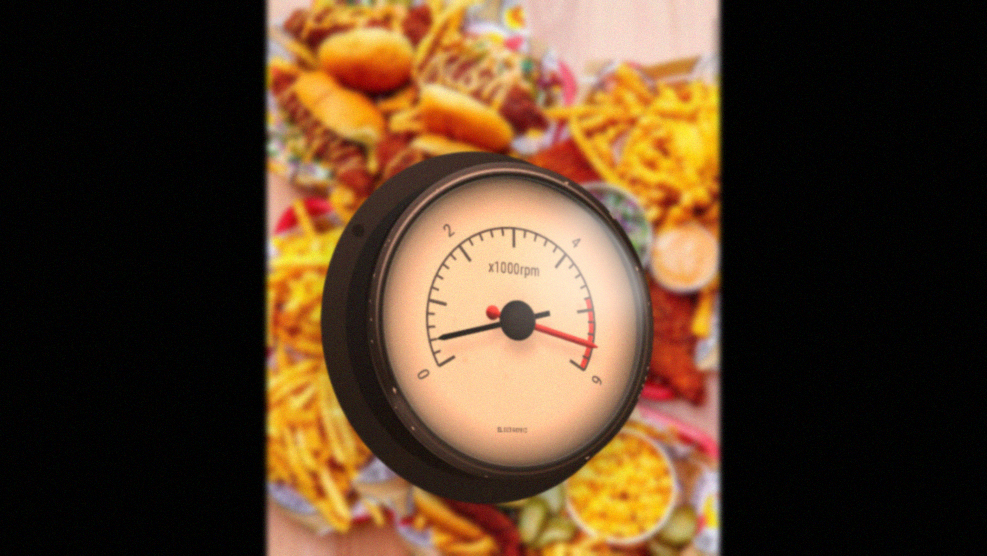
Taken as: value=5600 unit=rpm
